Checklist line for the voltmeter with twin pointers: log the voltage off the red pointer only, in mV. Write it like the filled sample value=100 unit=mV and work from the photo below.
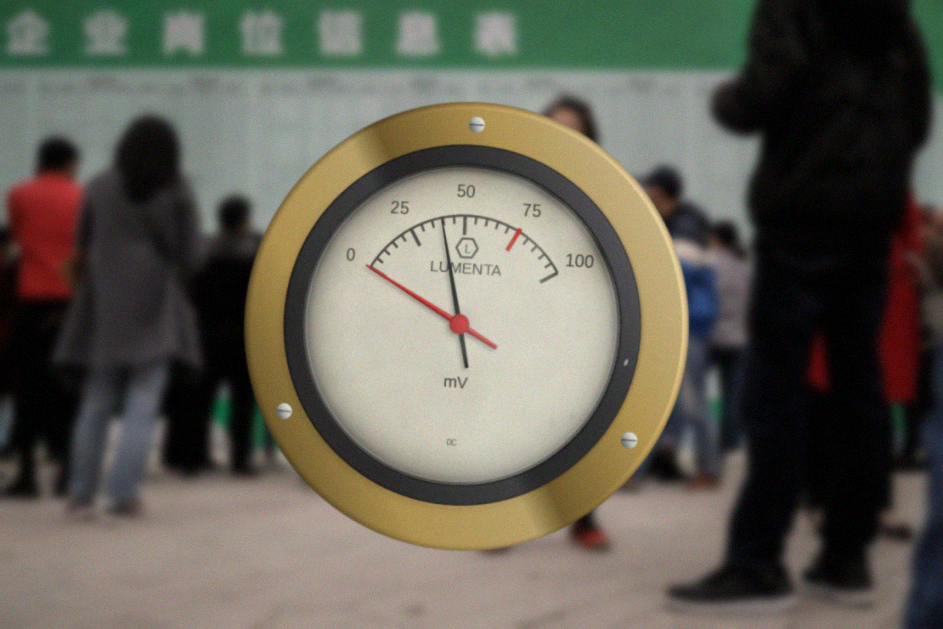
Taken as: value=0 unit=mV
